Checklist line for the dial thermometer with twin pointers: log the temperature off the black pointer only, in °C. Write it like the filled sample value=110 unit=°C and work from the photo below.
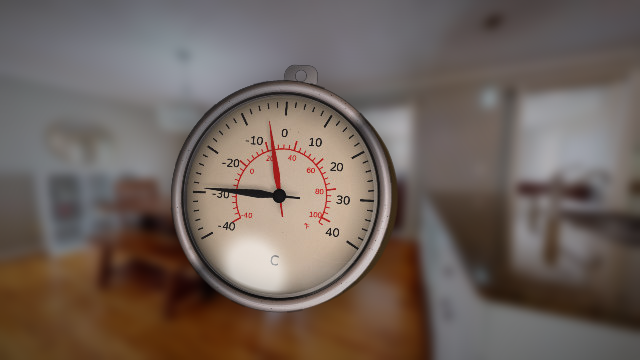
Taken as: value=-29 unit=°C
